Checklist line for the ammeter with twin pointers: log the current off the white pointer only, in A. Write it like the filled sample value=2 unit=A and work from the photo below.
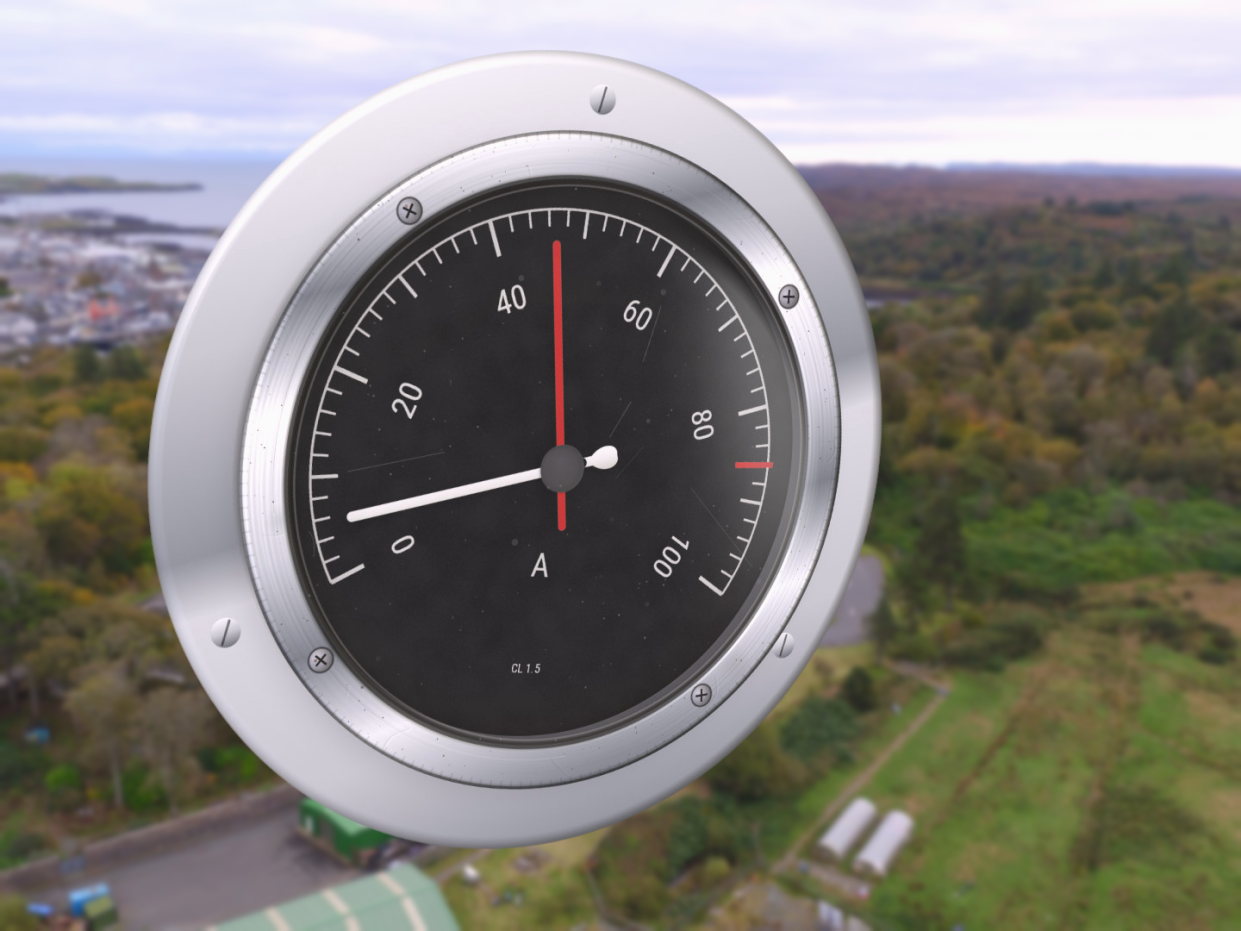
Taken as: value=6 unit=A
